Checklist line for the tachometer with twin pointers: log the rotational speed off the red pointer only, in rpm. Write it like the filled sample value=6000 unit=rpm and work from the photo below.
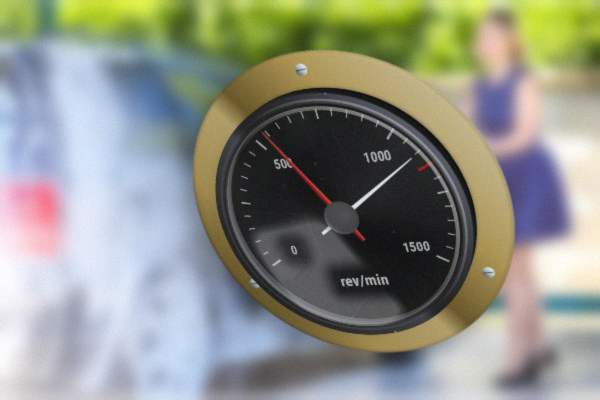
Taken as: value=550 unit=rpm
